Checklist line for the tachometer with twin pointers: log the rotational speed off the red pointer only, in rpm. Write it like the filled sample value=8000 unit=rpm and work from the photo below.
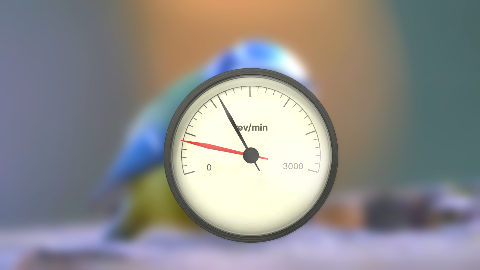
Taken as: value=400 unit=rpm
